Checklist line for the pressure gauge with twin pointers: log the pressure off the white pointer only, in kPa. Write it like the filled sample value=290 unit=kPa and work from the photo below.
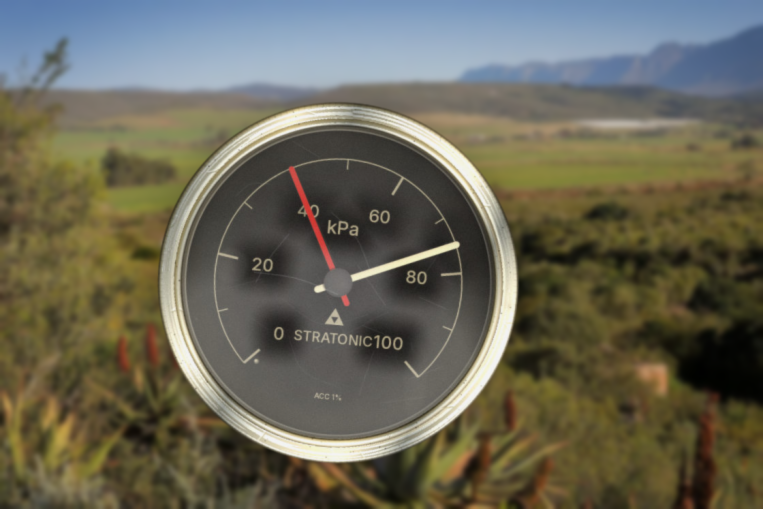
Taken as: value=75 unit=kPa
